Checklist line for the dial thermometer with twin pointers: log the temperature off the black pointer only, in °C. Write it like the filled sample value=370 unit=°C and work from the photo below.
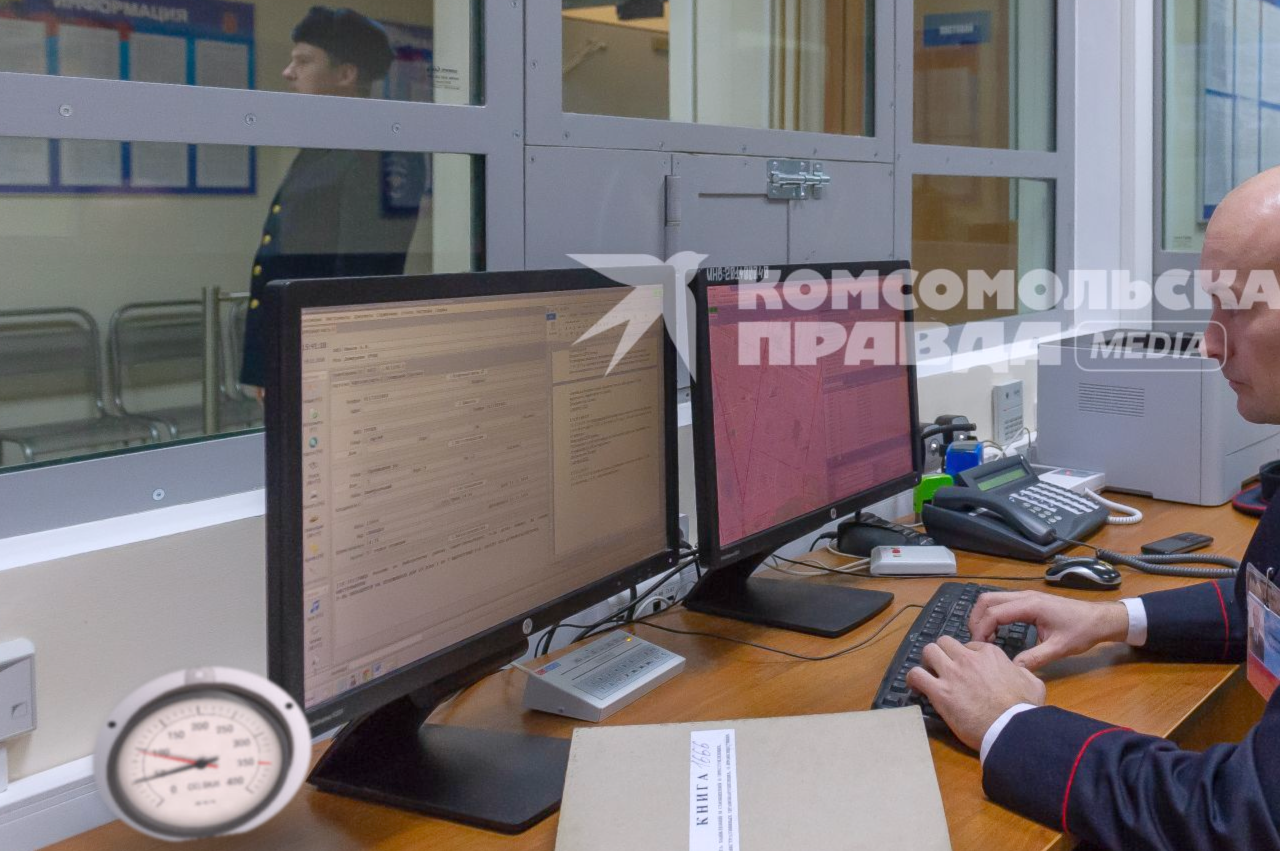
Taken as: value=50 unit=°C
